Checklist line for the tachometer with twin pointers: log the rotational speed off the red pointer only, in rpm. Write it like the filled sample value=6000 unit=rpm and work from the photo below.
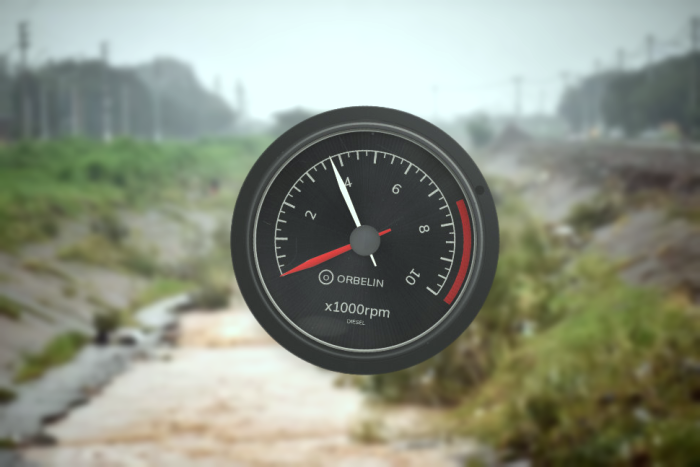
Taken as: value=0 unit=rpm
